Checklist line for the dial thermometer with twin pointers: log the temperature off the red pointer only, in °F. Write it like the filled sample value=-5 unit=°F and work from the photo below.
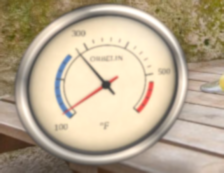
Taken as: value=120 unit=°F
